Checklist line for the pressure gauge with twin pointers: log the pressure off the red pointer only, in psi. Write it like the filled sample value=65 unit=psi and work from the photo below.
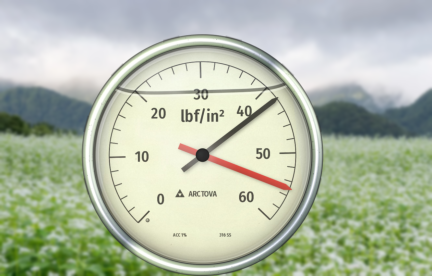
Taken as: value=55 unit=psi
